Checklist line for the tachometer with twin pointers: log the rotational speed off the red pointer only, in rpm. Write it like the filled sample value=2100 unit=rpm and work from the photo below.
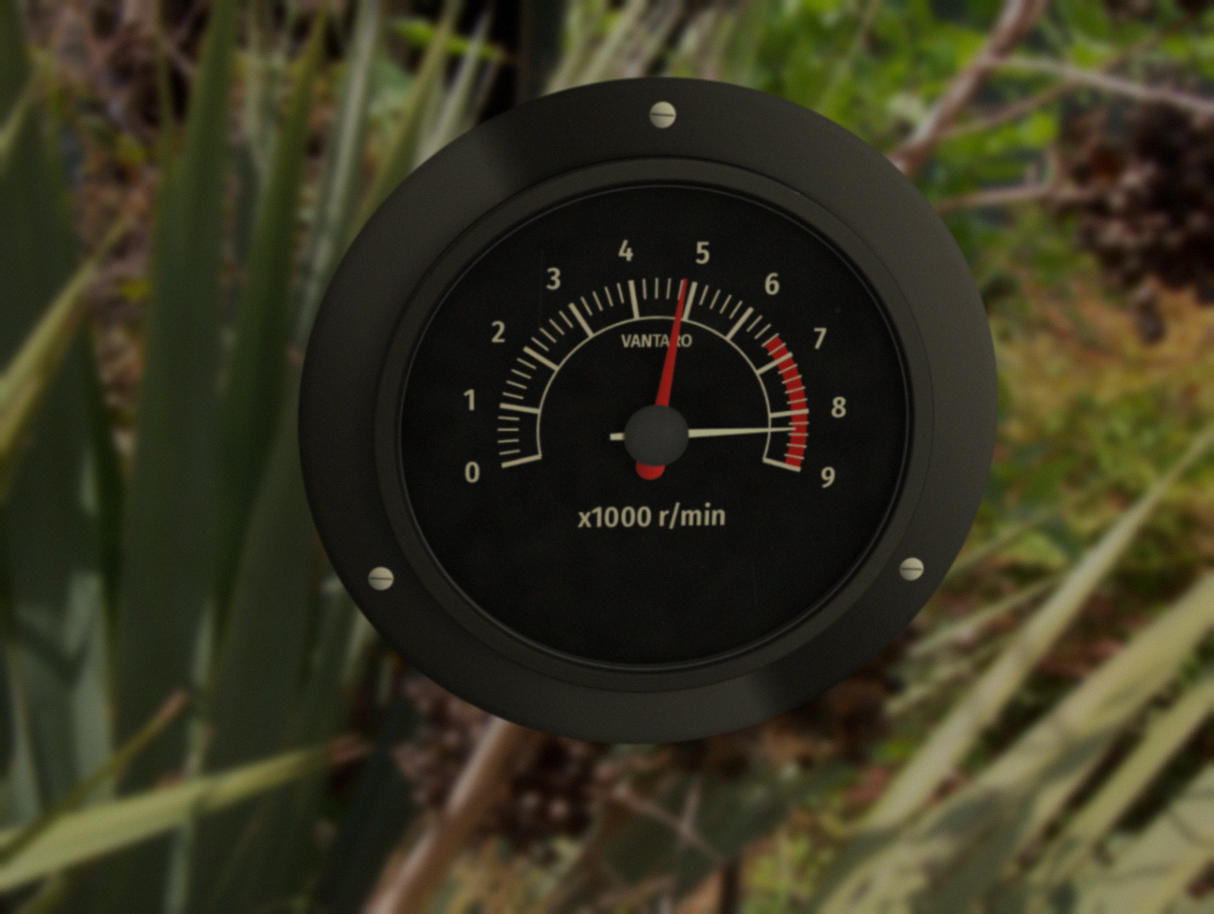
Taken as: value=4800 unit=rpm
